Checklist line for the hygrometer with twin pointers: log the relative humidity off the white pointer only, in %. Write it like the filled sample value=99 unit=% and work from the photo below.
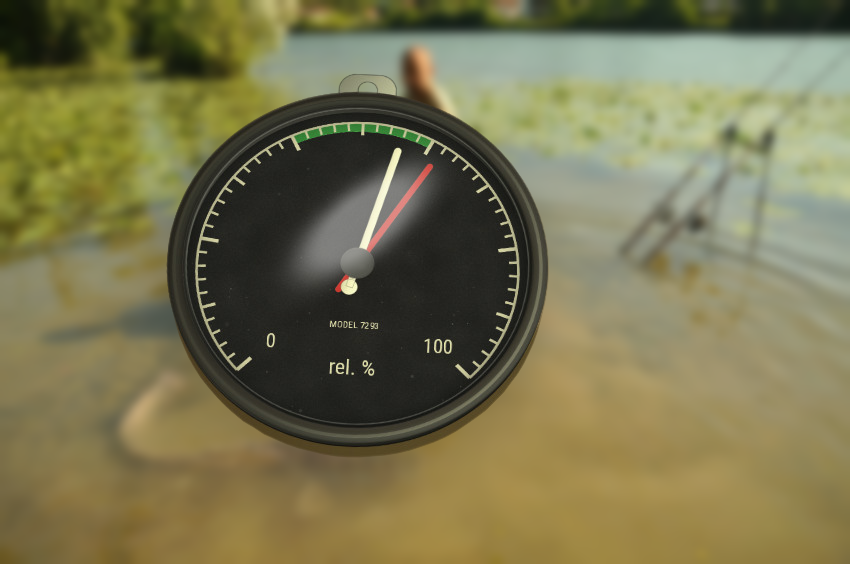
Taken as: value=56 unit=%
